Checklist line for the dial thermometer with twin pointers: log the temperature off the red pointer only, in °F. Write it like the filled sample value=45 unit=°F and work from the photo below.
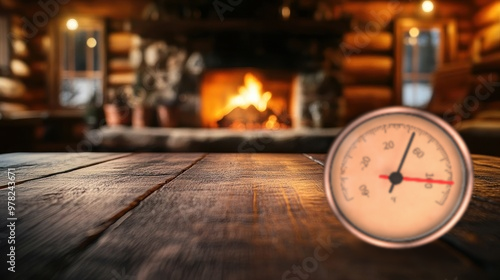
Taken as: value=100 unit=°F
